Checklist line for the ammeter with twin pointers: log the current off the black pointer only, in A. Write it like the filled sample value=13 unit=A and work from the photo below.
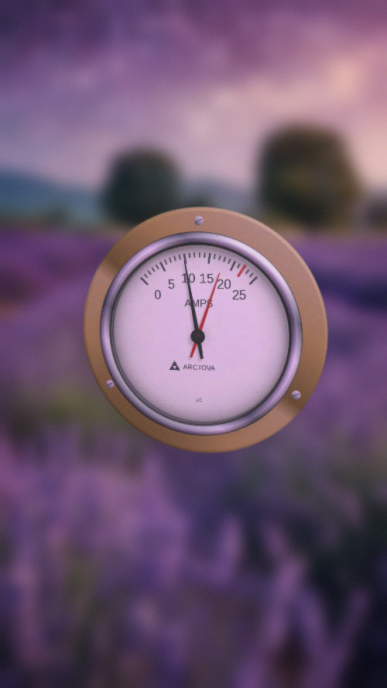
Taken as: value=10 unit=A
